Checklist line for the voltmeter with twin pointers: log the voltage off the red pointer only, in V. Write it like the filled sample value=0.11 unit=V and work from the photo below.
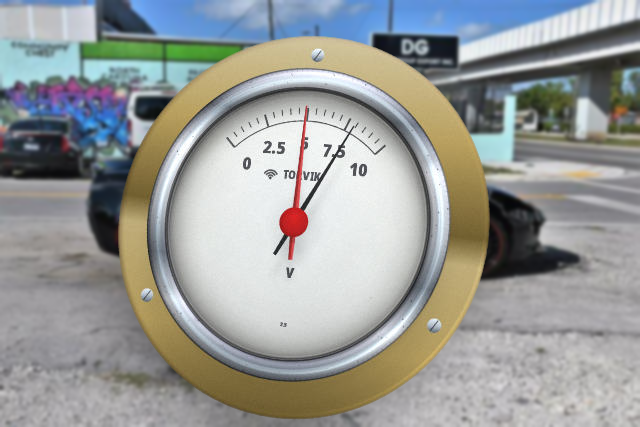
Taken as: value=5 unit=V
